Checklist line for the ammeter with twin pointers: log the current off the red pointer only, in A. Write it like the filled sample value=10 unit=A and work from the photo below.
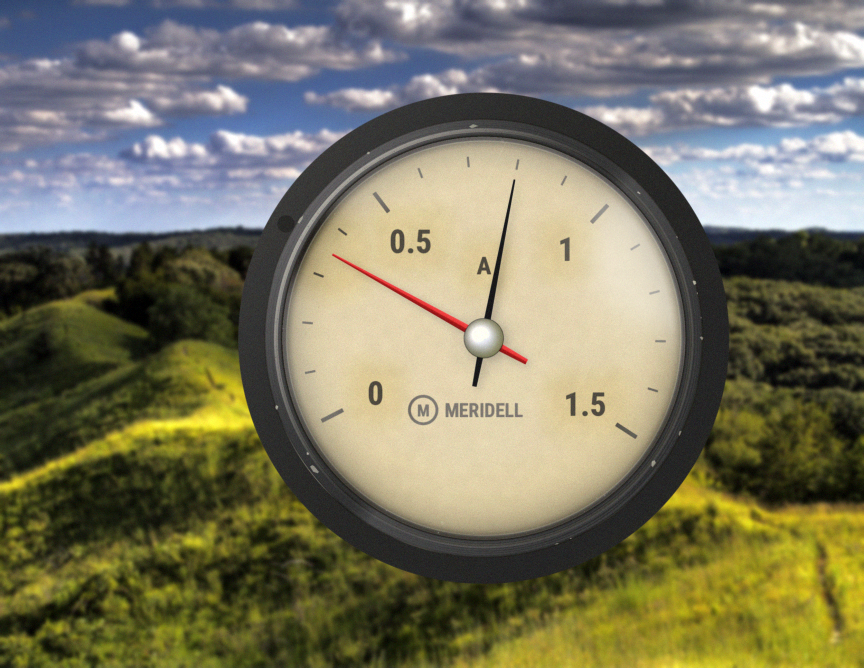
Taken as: value=0.35 unit=A
